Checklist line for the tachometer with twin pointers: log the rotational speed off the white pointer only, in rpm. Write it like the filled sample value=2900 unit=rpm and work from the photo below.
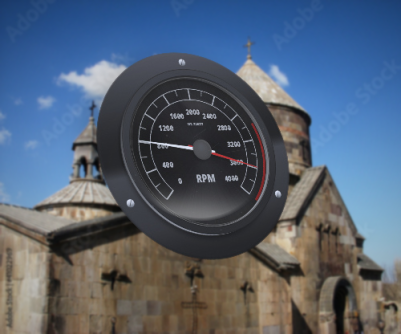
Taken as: value=800 unit=rpm
